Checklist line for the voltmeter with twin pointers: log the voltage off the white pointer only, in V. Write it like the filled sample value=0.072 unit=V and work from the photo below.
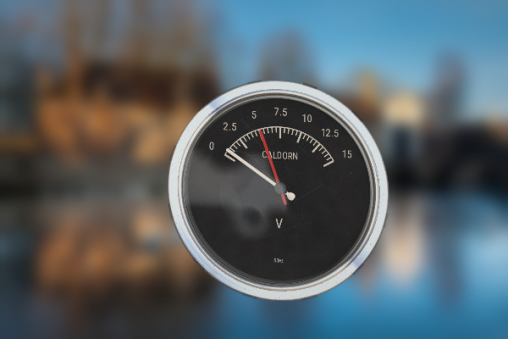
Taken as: value=0.5 unit=V
